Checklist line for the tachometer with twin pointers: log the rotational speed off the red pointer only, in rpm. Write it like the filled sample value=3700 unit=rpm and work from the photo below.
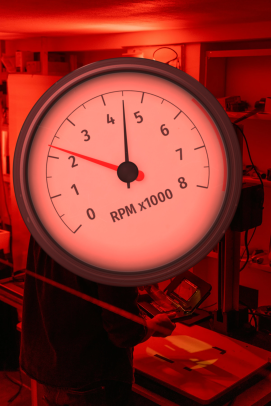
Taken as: value=2250 unit=rpm
